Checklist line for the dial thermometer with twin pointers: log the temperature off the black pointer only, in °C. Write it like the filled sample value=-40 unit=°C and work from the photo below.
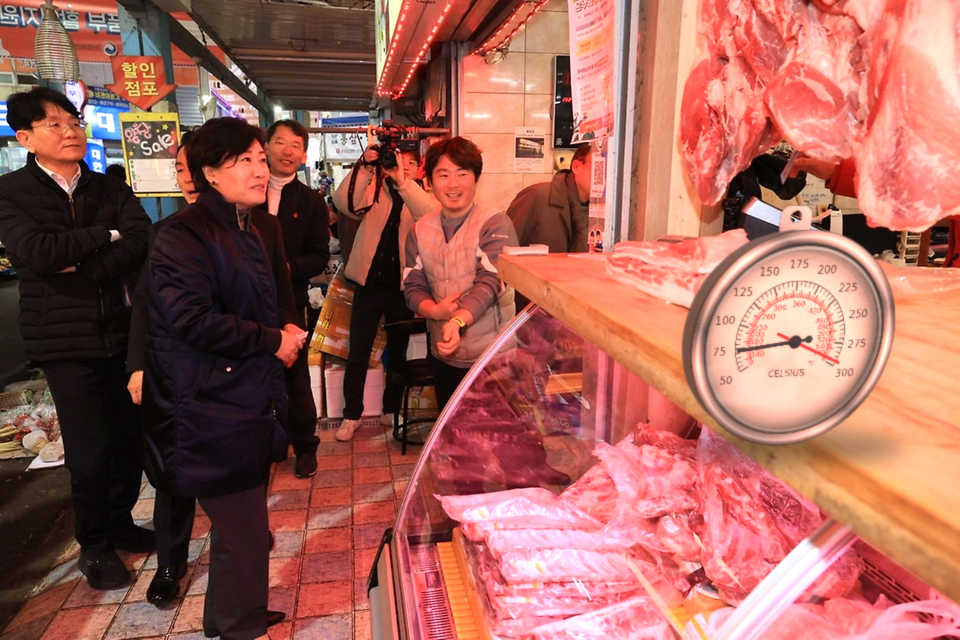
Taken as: value=75 unit=°C
